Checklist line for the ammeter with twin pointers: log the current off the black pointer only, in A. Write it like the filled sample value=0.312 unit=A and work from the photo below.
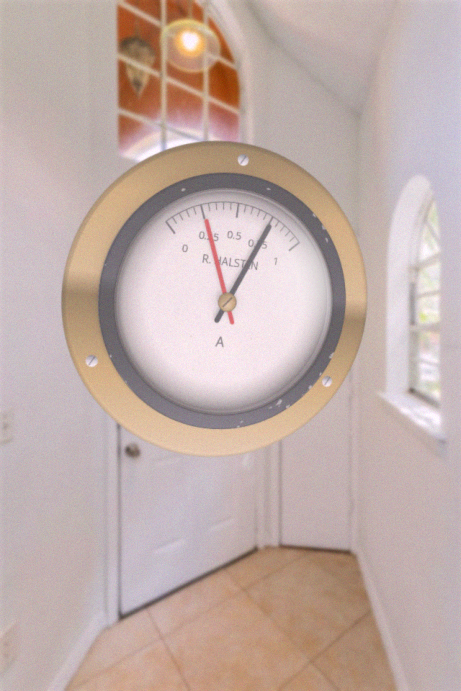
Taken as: value=0.75 unit=A
